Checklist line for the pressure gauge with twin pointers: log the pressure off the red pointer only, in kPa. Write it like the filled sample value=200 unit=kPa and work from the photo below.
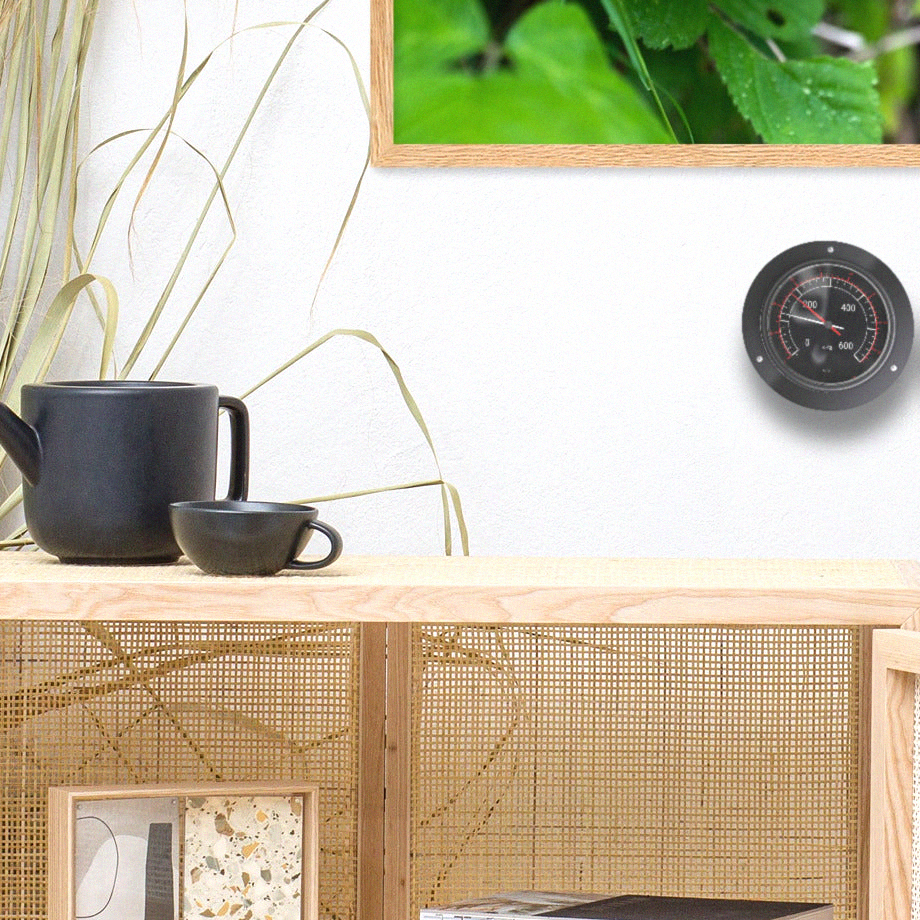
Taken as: value=180 unit=kPa
